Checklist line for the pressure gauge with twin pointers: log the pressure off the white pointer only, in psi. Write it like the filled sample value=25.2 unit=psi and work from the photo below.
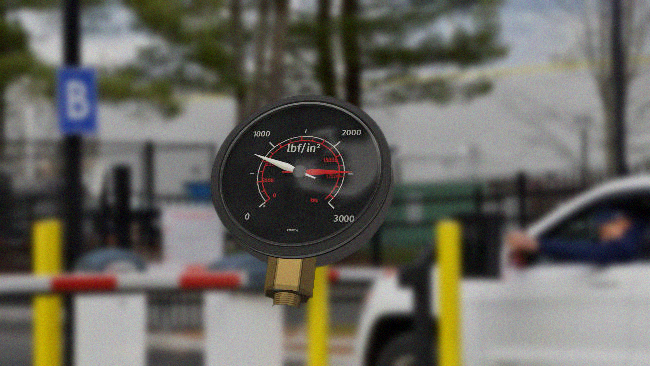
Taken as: value=750 unit=psi
